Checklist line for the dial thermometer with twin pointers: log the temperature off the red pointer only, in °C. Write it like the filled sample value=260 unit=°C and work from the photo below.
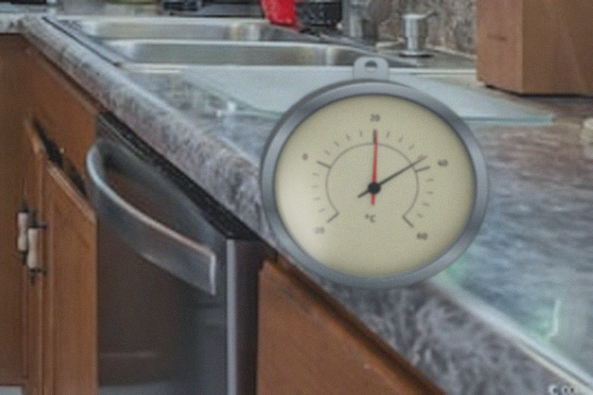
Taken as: value=20 unit=°C
